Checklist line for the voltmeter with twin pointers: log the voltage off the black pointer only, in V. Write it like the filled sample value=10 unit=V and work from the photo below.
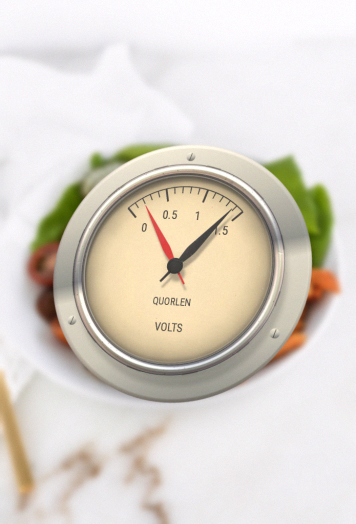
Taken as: value=1.4 unit=V
